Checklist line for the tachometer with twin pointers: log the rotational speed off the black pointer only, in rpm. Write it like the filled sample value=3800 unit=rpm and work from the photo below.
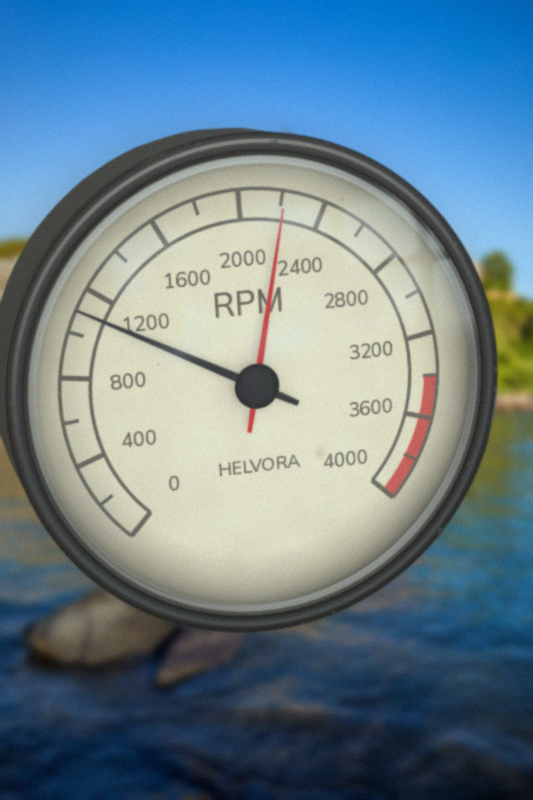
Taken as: value=1100 unit=rpm
